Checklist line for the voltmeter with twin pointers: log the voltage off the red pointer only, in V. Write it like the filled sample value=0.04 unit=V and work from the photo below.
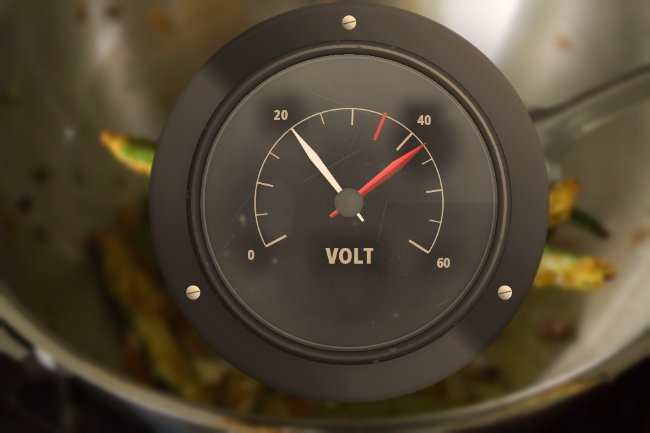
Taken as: value=42.5 unit=V
